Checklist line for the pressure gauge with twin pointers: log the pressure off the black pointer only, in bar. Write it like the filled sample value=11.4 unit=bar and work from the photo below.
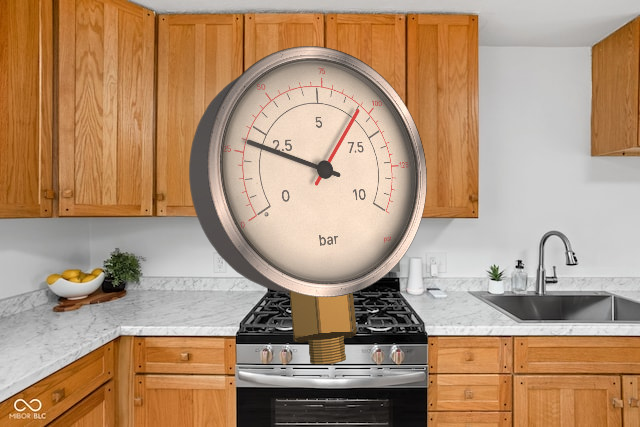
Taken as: value=2 unit=bar
